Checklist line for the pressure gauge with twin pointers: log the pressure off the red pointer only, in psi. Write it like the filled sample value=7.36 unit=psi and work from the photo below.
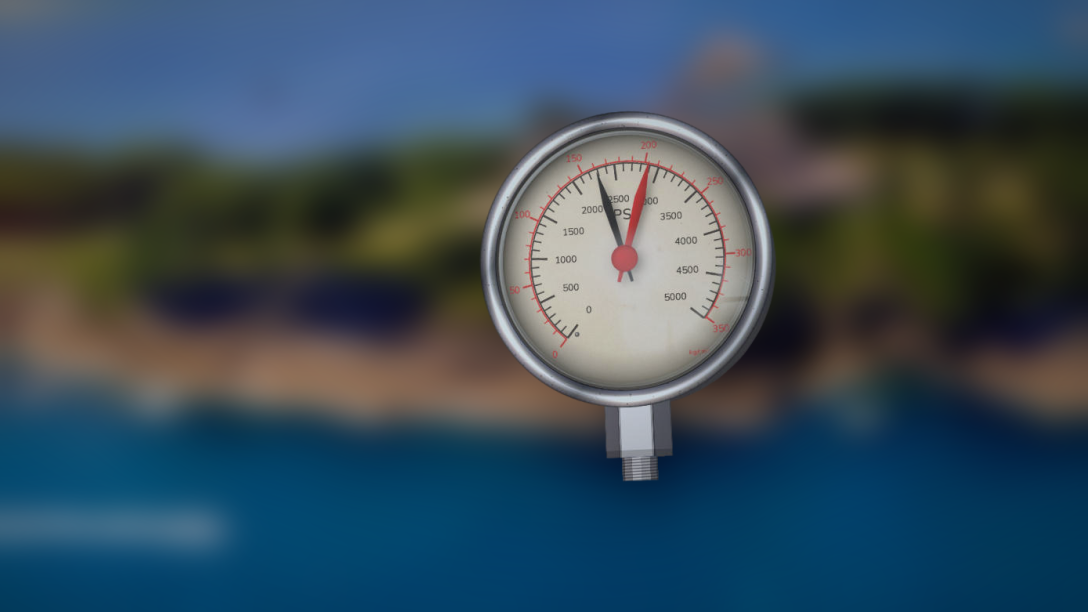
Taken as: value=2900 unit=psi
